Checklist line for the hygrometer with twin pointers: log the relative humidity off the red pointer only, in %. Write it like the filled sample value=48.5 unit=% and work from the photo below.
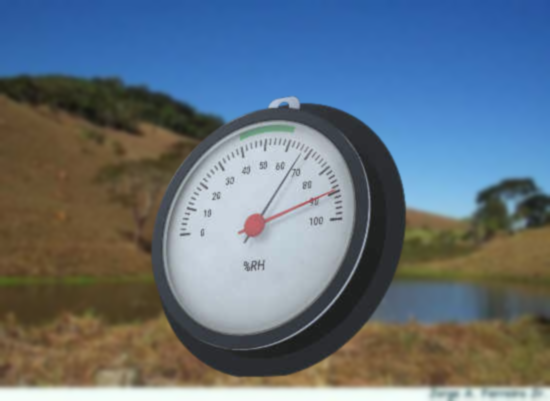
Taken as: value=90 unit=%
